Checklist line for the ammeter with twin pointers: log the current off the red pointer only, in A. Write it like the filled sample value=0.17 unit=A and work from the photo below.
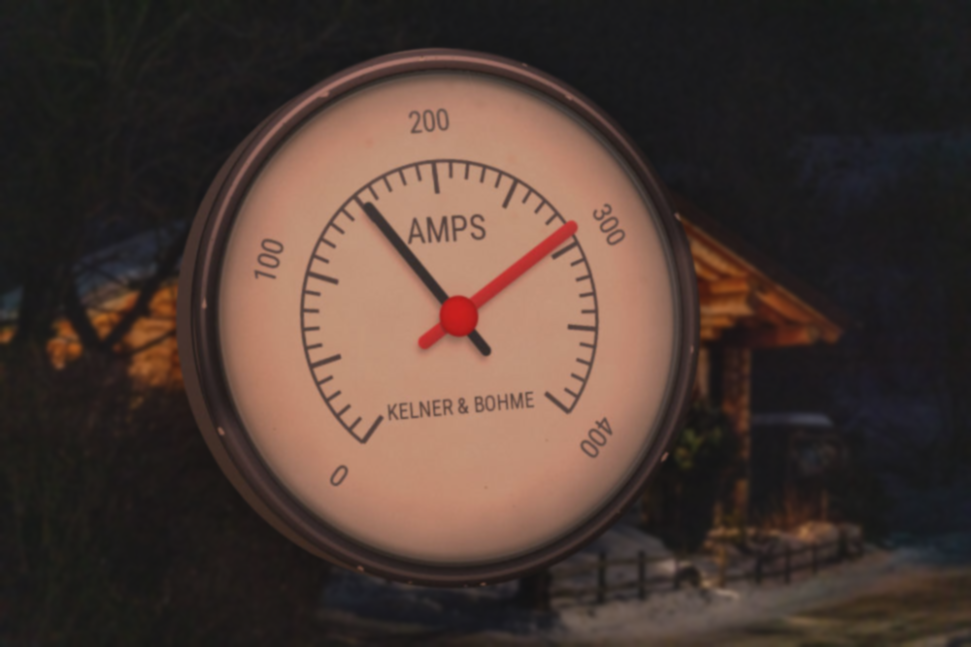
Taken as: value=290 unit=A
